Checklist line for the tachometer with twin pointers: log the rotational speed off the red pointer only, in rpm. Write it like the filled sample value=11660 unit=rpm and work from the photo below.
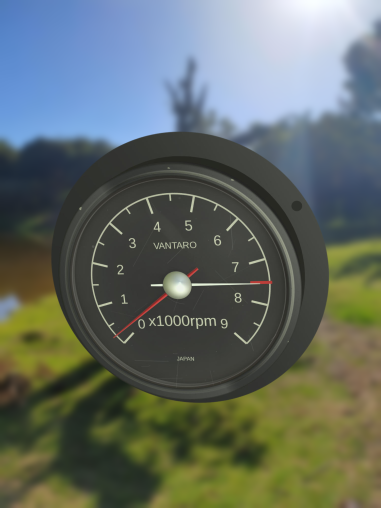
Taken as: value=250 unit=rpm
